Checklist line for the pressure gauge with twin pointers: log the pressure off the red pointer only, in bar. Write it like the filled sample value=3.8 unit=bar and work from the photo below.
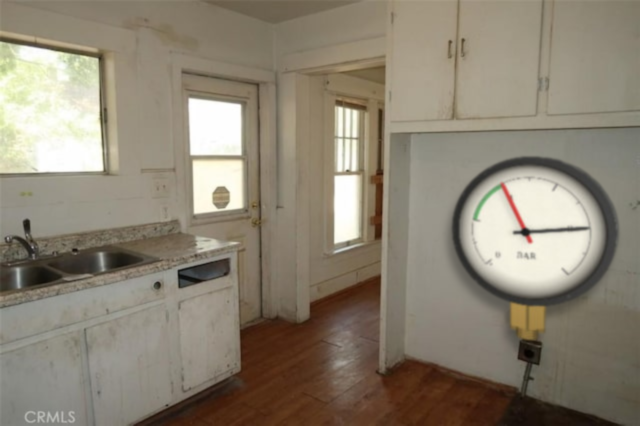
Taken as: value=4 unit=bar
